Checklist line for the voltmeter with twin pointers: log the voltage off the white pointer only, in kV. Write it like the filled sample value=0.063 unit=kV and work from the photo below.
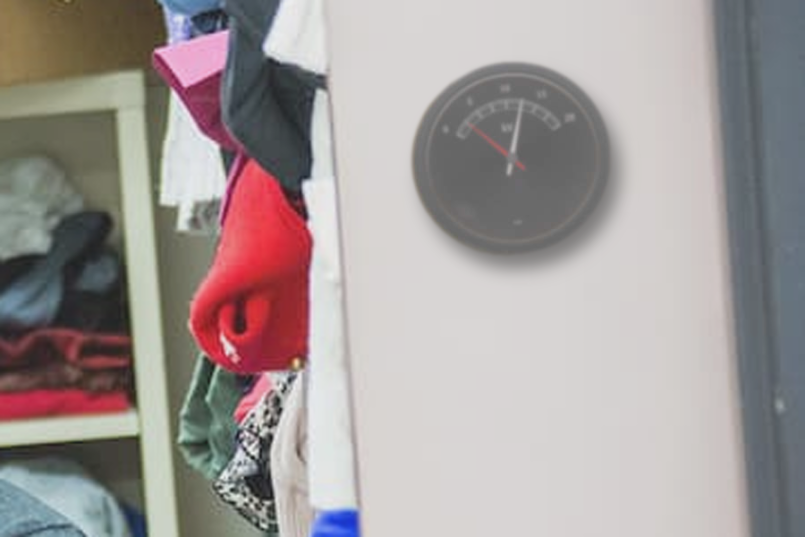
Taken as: value=12.5 unit=kV
